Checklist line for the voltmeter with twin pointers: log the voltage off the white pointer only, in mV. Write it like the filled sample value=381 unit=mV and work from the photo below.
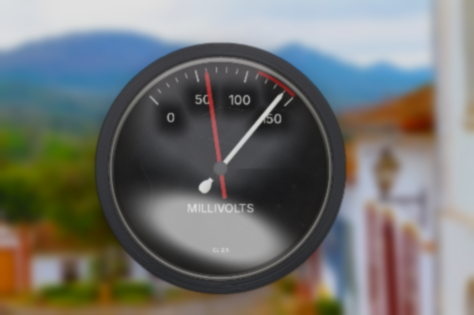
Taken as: value=140 unit=mV
